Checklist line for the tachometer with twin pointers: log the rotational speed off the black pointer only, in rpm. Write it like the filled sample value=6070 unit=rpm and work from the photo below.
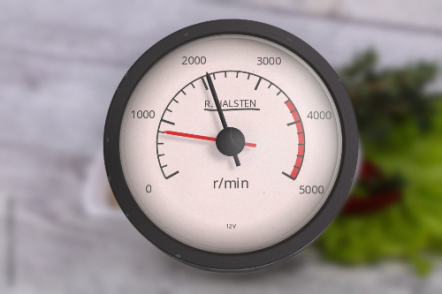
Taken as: value=2100 unit=rpm
